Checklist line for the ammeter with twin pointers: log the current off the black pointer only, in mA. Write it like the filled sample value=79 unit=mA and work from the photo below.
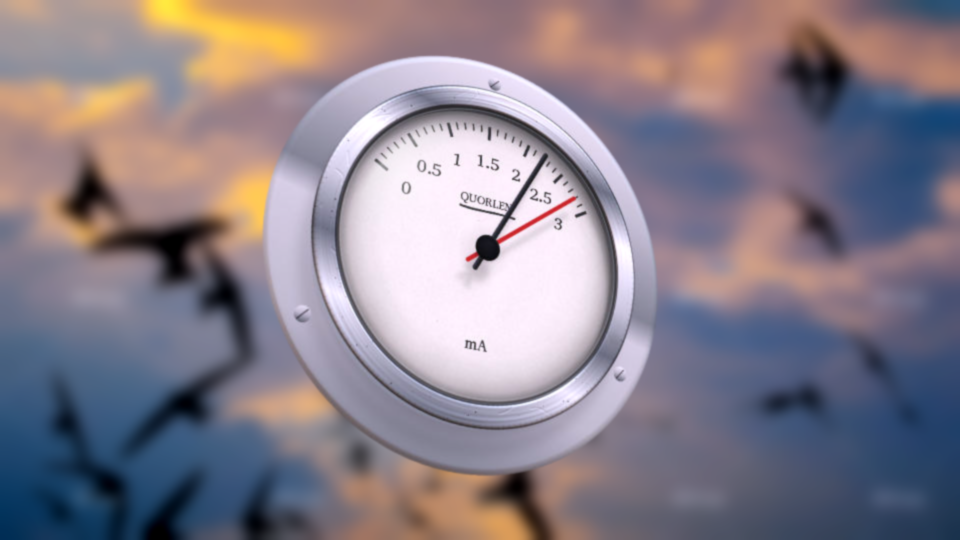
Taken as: value=2.2 unit=mA
